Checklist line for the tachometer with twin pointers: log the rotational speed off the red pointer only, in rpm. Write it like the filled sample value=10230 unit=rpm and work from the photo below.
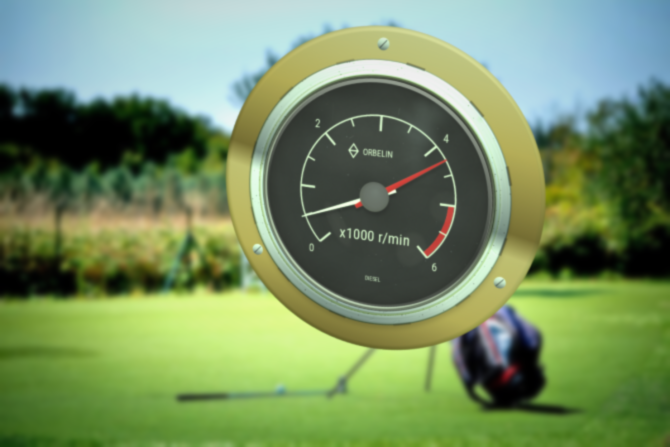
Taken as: value=4250 unit=rpm
